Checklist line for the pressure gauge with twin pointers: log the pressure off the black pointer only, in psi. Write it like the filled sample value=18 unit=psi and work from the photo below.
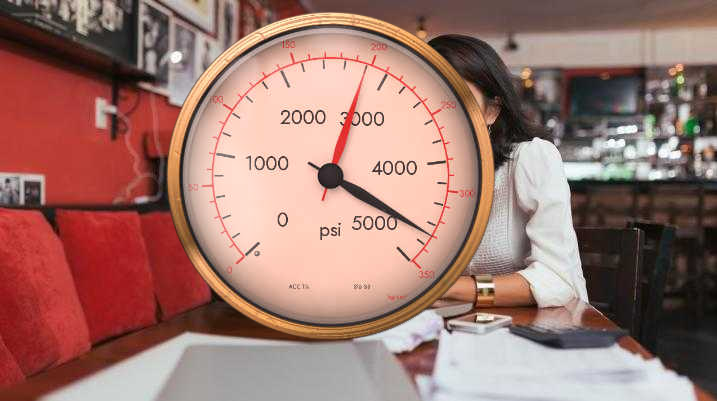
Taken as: value=4700 unit=psi
